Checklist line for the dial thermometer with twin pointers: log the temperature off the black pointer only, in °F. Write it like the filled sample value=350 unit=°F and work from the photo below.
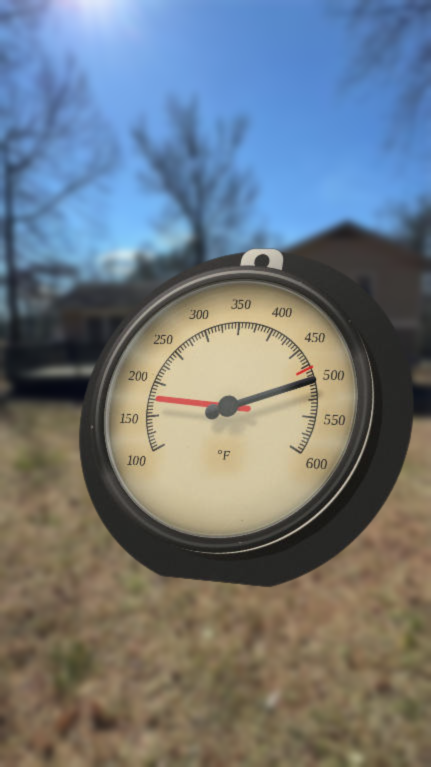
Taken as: value=500 unit=°F
